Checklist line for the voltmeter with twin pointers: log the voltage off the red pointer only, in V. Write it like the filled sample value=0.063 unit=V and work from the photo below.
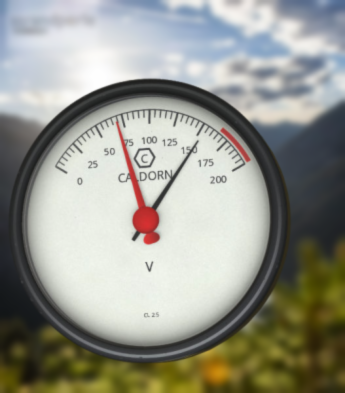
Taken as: value=70 unit=V
